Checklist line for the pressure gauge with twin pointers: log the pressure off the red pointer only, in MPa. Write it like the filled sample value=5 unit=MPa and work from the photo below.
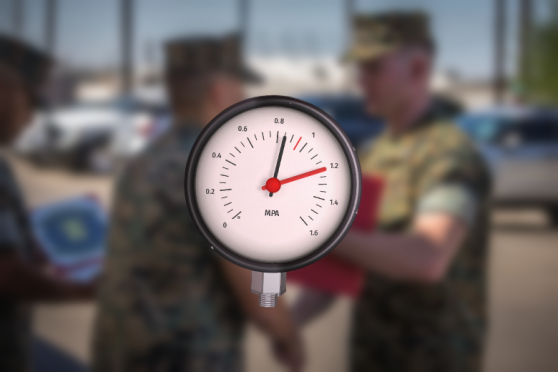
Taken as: value=1.2 unit=MPa
